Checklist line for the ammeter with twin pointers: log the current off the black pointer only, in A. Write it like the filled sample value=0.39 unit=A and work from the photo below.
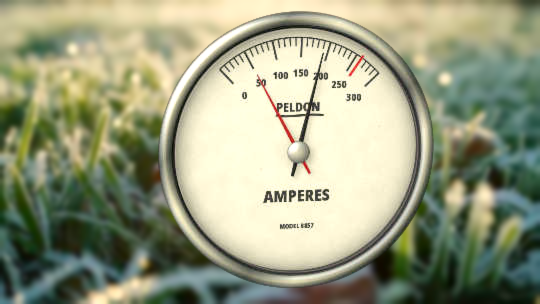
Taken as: value=190 unit=A
